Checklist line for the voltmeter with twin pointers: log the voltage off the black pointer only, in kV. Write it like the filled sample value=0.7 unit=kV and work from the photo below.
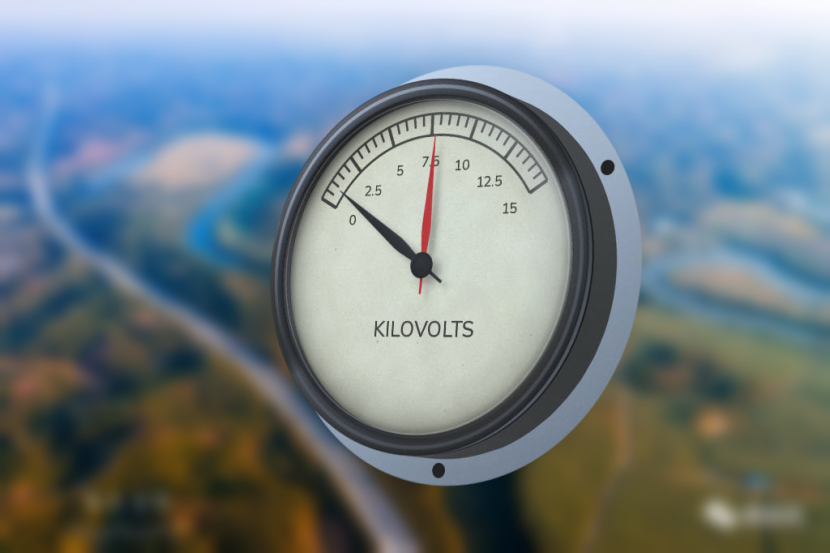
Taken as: value=1 unit=kV
